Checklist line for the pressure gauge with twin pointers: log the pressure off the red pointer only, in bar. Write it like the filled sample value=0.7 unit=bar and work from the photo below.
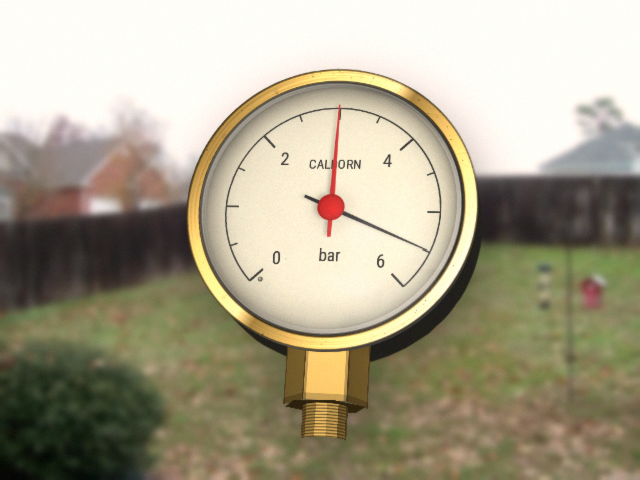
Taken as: value=3 unit=bar
